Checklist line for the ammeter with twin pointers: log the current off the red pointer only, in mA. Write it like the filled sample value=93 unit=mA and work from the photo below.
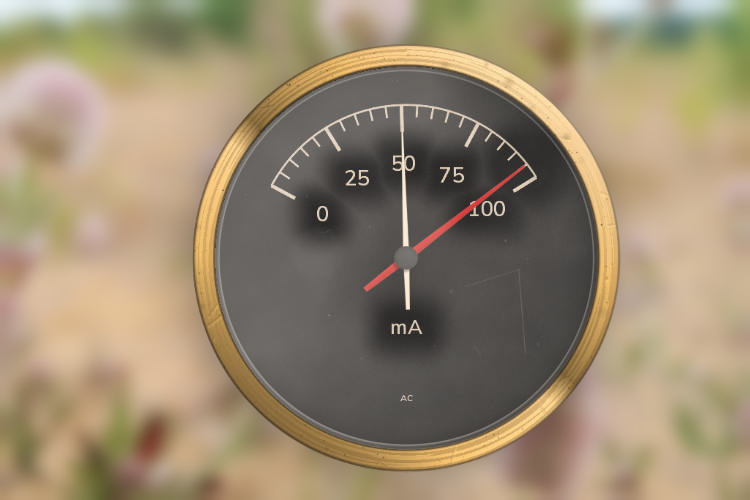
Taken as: value=95 unit=mA
